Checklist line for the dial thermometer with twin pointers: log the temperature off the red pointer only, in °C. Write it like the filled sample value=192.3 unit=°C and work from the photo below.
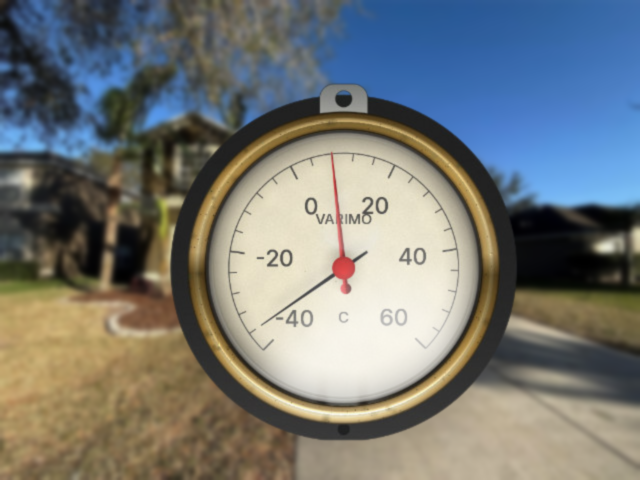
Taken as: value=8 unit=°C
